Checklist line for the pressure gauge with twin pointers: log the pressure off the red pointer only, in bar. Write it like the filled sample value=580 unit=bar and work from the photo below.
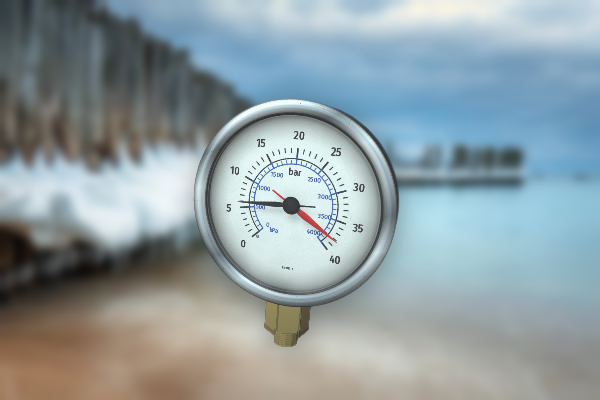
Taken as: value=38 unit=bar
